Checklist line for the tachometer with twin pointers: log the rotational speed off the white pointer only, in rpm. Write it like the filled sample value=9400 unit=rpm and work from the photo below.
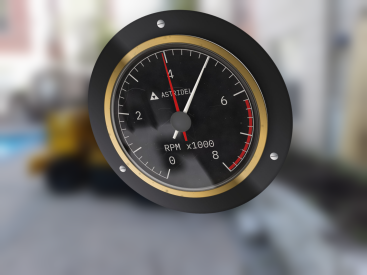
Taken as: value=5000 unit=rpm
